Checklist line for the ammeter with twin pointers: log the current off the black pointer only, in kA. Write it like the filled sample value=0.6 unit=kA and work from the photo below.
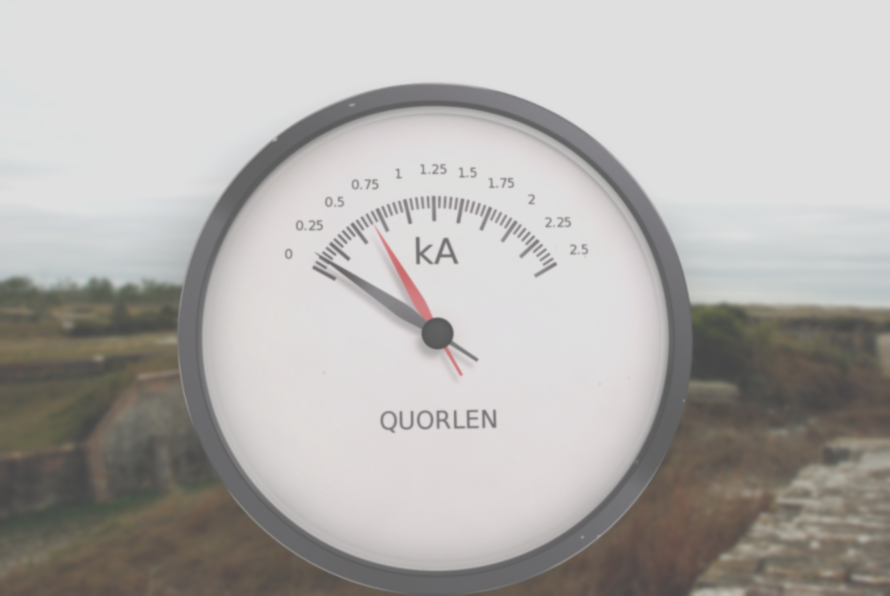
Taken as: value=0.1 unit=kA
